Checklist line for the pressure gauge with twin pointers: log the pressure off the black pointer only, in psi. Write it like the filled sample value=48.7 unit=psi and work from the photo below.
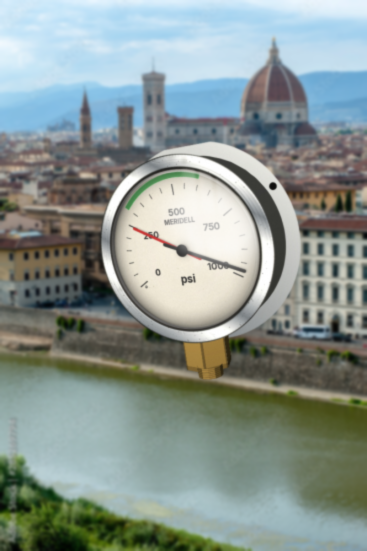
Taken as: value=975 unit=psi
